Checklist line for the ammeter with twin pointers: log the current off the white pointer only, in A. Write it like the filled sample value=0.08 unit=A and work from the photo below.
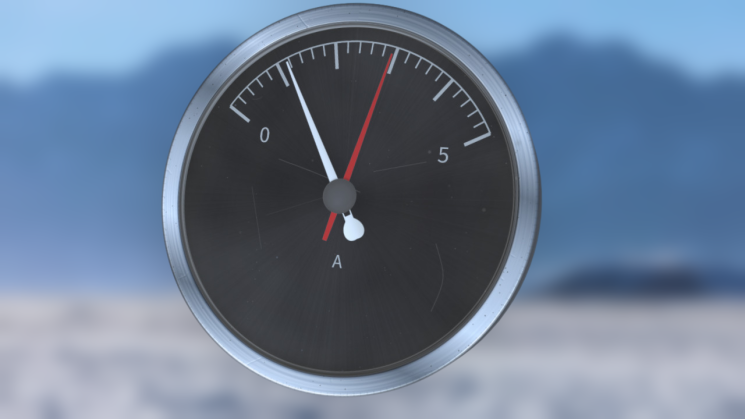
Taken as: value=1.2 unit=A
